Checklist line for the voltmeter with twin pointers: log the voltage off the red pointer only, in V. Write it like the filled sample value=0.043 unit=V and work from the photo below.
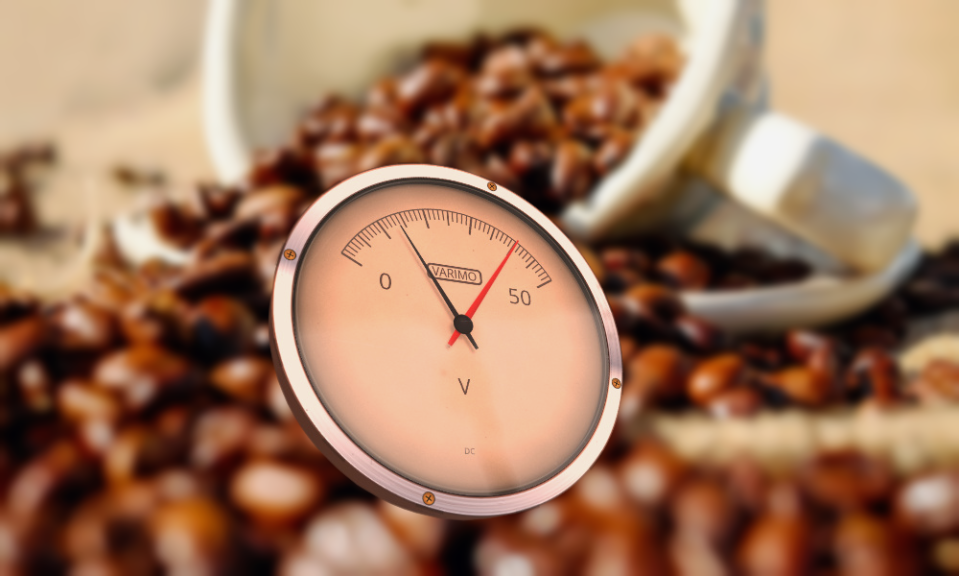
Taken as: value=40 unit=V
